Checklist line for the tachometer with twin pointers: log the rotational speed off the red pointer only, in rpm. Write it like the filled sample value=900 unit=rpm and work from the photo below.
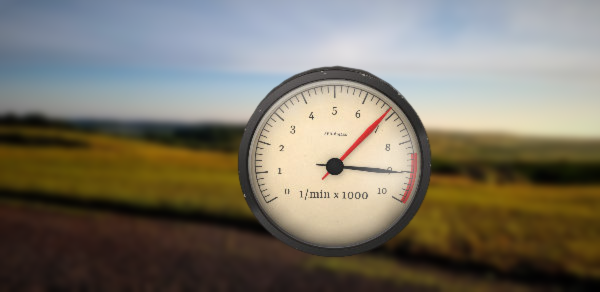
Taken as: value=6800 unit=rpm
